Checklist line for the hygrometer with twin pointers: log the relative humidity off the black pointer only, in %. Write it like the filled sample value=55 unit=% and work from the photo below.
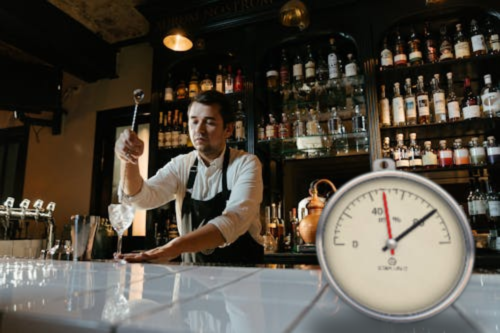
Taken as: value=80 unit=%
